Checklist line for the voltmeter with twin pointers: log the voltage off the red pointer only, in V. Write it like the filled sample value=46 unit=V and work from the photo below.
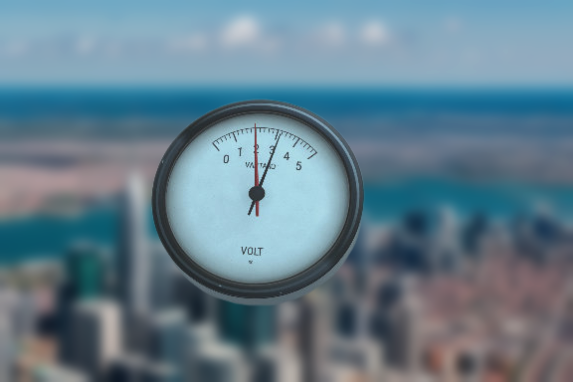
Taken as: value=2 unit=V
